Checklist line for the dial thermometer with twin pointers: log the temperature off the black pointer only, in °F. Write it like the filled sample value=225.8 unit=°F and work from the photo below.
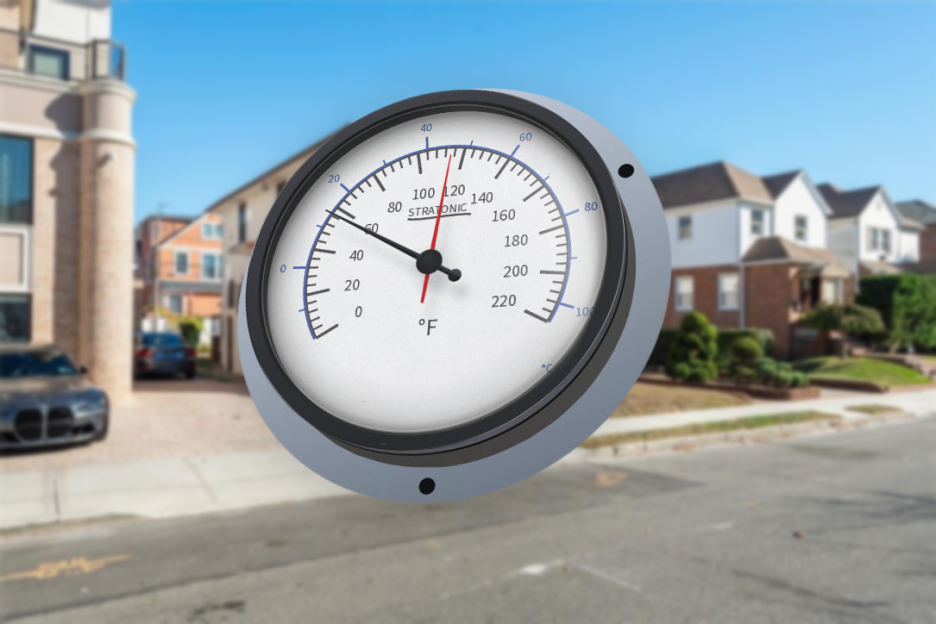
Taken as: value=56 unit=°F
